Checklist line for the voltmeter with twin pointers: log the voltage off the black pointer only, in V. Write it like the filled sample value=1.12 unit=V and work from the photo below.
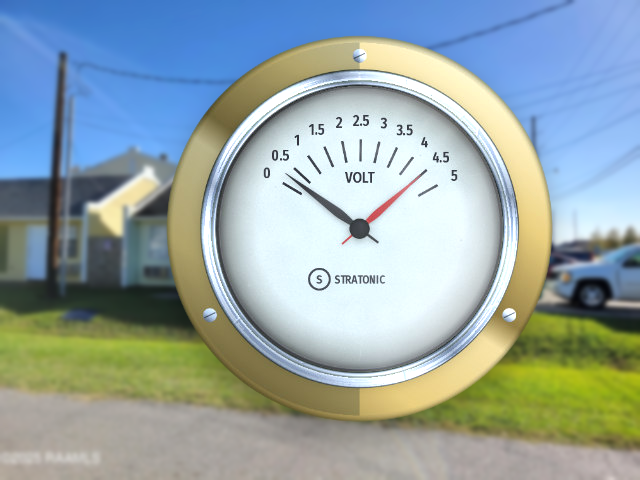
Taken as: value=0.25 unit=V
